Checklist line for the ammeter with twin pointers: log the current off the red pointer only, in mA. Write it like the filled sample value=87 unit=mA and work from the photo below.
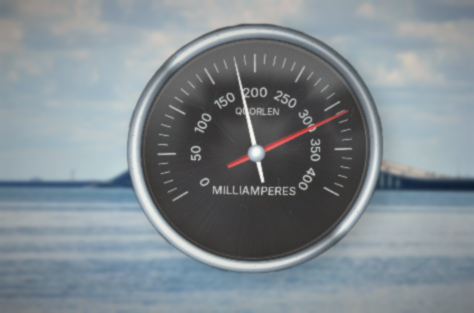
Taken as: value=310 unit=mA
